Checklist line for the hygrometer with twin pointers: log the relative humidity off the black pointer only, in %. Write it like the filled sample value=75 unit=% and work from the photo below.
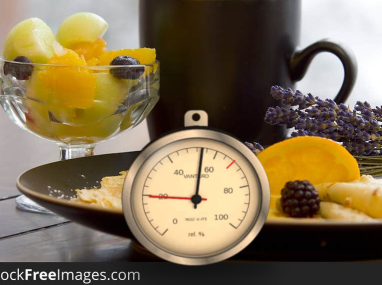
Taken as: value=54 unit=%
